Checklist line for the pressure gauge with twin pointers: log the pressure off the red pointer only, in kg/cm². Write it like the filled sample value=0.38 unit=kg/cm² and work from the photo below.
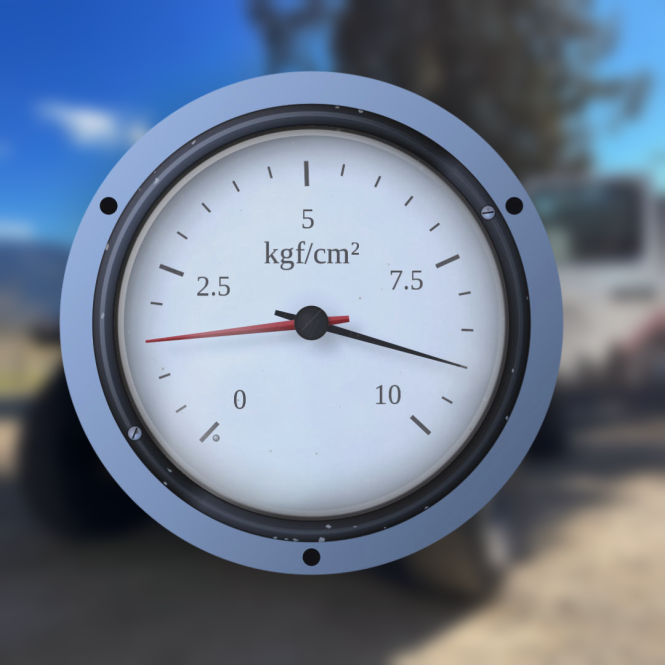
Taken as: value=1.5 unit=kg/cm²
